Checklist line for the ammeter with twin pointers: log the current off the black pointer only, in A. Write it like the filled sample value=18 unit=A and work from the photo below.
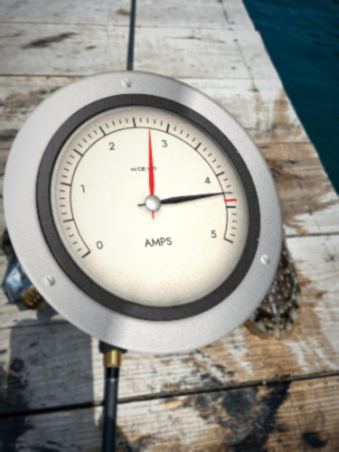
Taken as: value=4.3 unit=A
